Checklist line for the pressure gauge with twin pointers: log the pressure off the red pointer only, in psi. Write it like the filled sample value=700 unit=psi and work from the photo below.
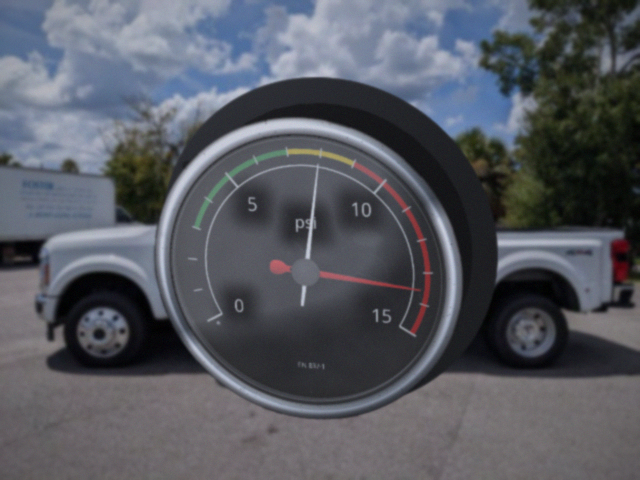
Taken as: value=13.5 unit=psi
